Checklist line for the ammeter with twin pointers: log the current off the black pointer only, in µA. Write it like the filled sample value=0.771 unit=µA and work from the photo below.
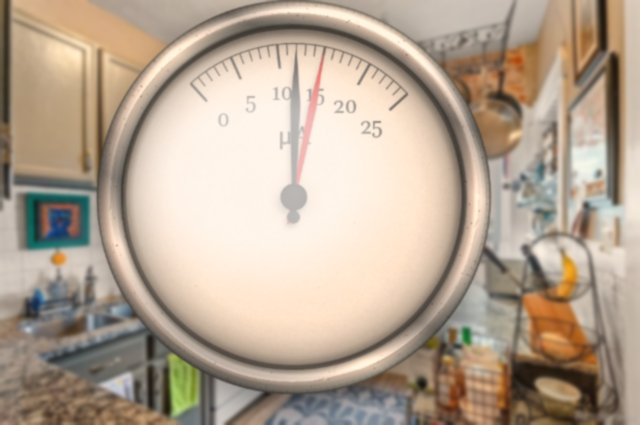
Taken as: value=12 unit=µA
